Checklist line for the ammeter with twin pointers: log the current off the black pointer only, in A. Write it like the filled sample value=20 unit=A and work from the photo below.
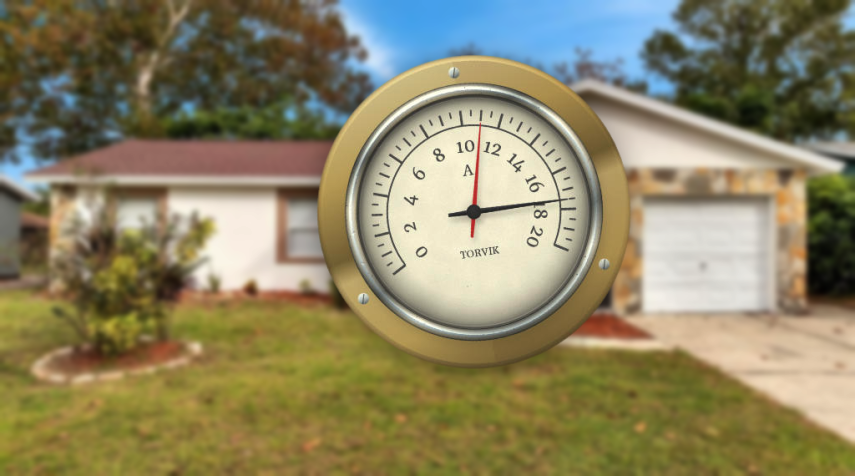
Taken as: value=17.5 unit=A
